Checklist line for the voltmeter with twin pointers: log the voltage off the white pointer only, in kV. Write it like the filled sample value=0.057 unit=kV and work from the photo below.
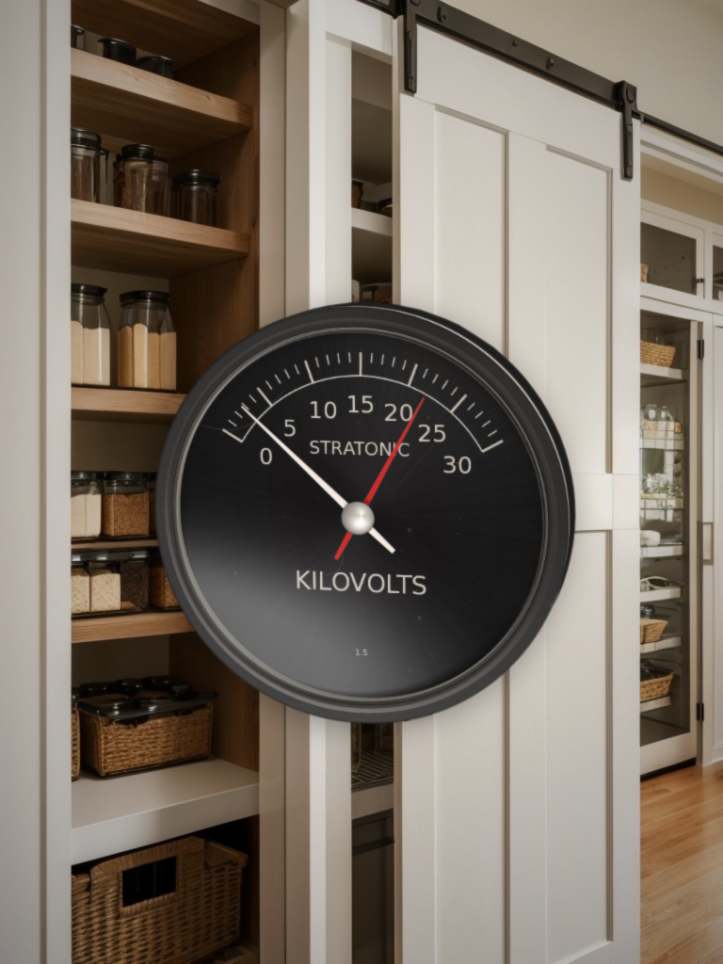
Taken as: value=3 unit=kV
